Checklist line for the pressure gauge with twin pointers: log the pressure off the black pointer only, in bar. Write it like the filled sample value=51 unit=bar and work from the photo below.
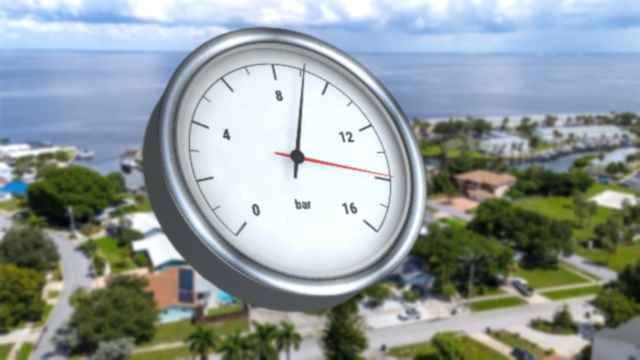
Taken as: value=9 unit=bar
